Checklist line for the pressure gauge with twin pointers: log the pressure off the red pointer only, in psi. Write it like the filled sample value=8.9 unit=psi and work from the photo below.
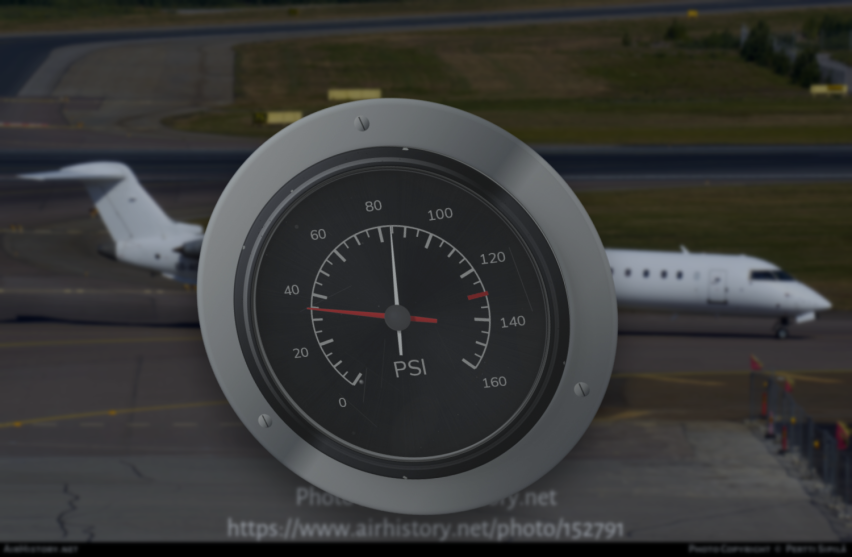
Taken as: value=35 unit=psi
